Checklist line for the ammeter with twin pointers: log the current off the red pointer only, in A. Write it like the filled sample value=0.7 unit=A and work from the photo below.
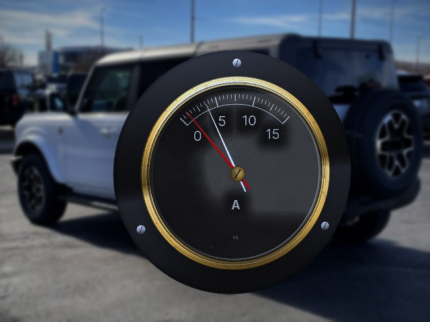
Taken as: value=1 unit=A
